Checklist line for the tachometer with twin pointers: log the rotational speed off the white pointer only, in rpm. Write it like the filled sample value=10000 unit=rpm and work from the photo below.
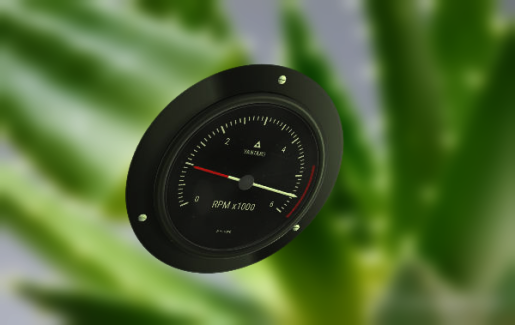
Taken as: value=5500 unit=rpm
